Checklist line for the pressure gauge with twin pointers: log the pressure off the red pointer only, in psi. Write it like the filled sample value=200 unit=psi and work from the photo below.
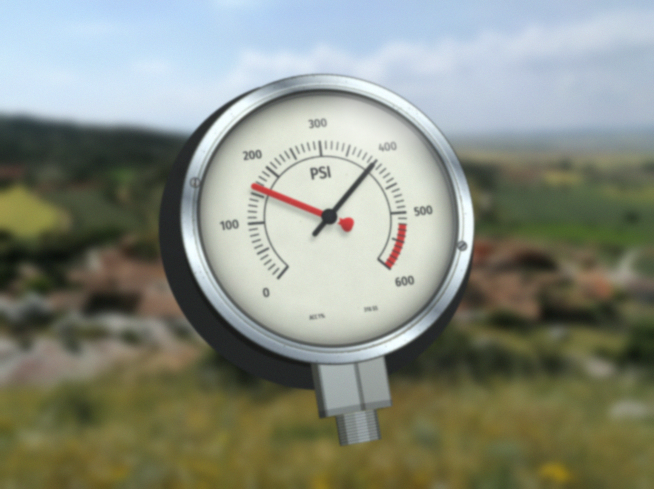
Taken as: value=160 unit=psi
